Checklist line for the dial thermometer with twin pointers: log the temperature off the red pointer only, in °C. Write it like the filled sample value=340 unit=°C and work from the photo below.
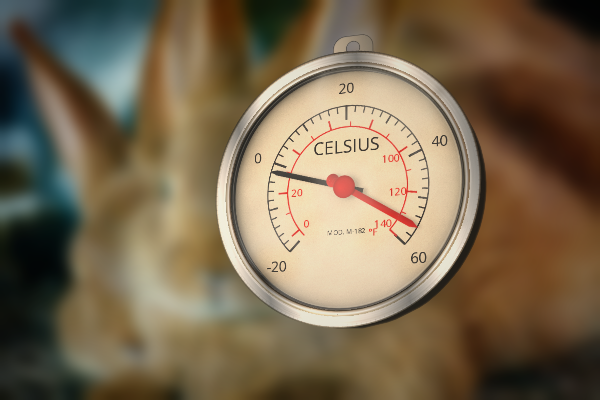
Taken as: value=56 unit=°C
